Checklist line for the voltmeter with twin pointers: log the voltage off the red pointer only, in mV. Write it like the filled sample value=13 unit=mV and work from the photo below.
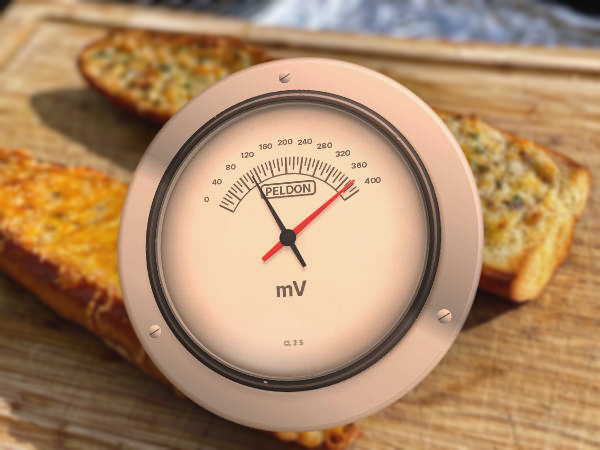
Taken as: value=380 unit=mV
